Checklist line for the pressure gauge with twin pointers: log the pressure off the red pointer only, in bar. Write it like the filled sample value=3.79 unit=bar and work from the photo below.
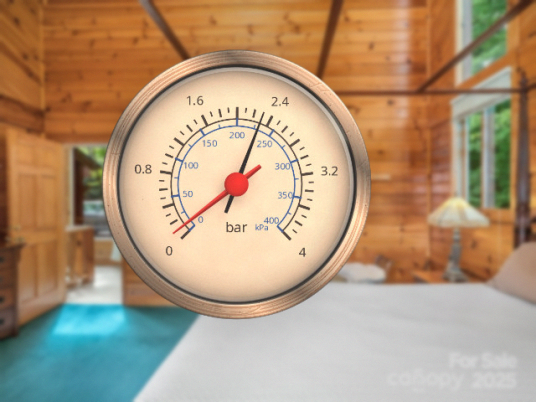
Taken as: value=0.1 unit=bar
